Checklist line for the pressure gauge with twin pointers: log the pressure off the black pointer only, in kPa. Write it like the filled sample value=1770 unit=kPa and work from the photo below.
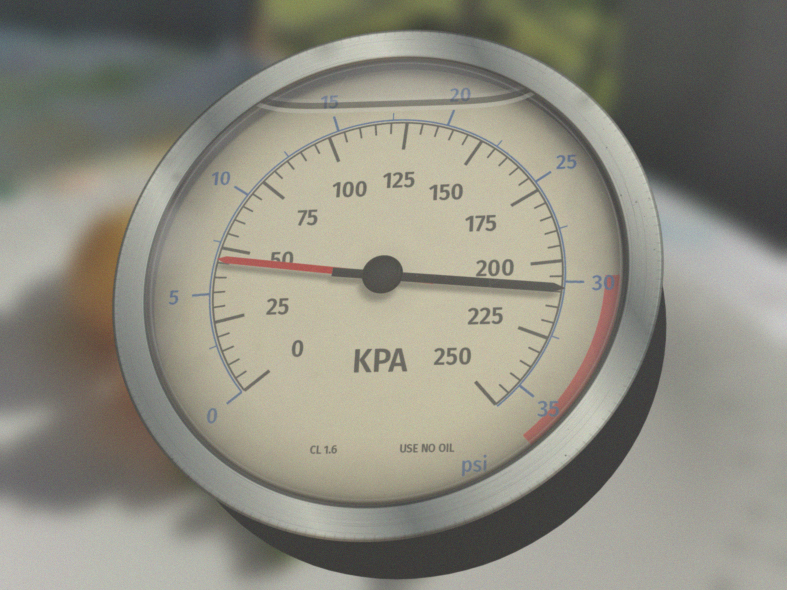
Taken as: value=210 unit=kPa
